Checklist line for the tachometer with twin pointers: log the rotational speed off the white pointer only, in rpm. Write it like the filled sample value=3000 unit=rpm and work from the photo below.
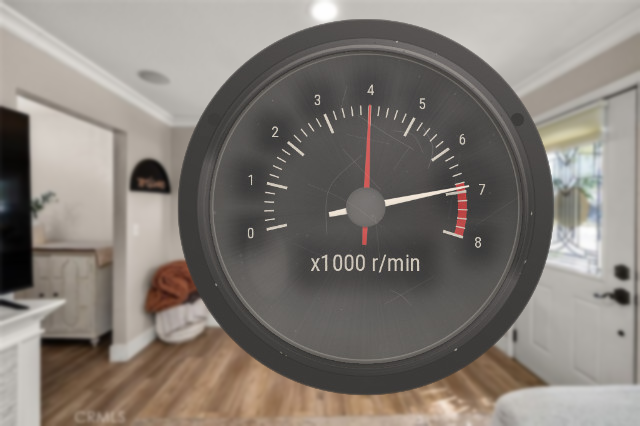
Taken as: value=6900 unit=rpm
